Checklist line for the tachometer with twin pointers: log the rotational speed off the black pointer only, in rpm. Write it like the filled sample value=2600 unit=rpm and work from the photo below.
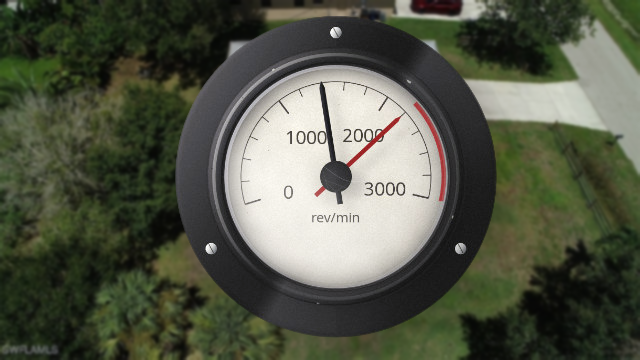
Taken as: value=1400 unit=rpm
